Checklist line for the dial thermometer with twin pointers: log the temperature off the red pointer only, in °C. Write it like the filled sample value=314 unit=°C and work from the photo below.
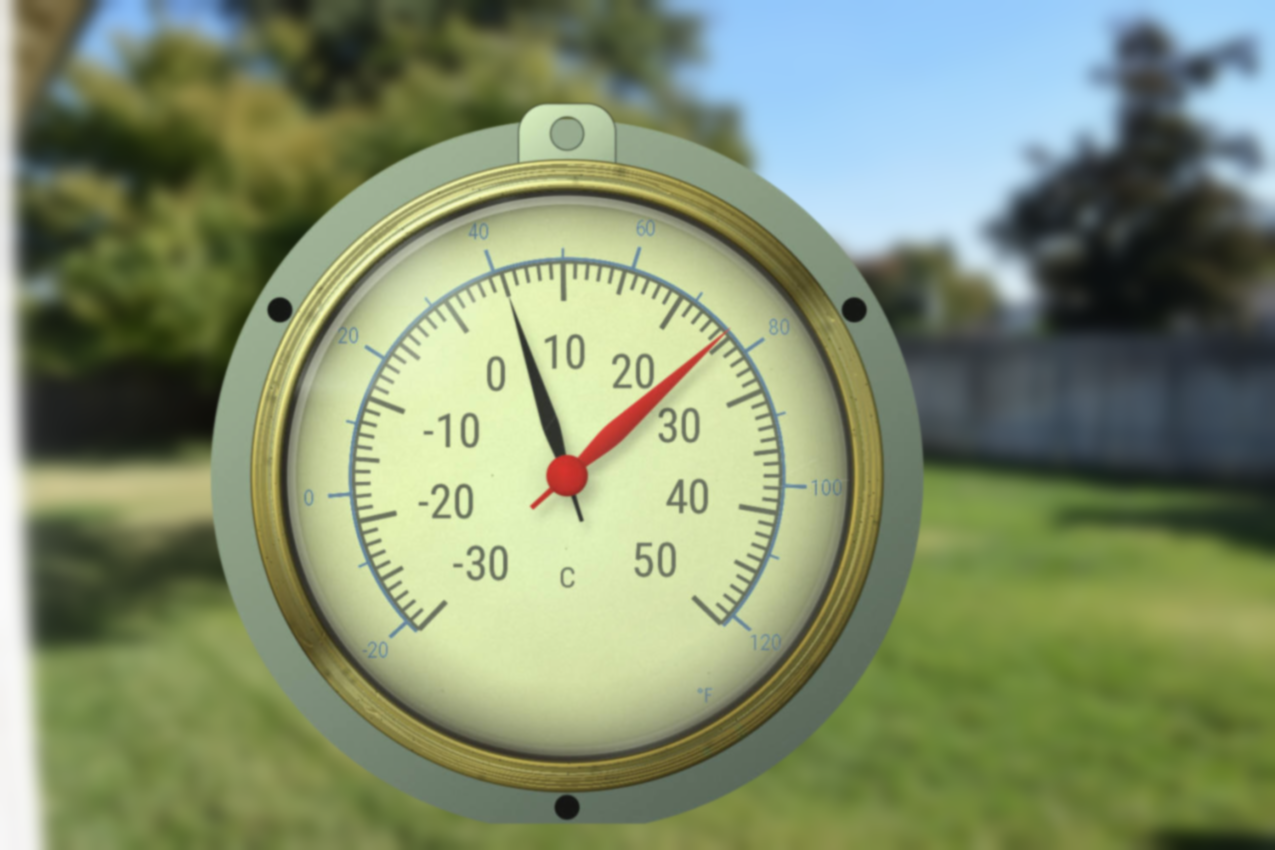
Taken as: value=24.5 unit=°C
